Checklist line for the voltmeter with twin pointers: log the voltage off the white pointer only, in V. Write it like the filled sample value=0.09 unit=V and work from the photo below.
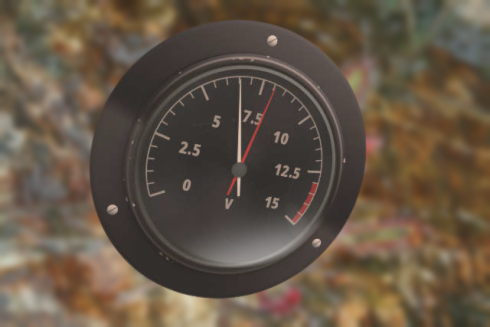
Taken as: value=6.5 unit=V
